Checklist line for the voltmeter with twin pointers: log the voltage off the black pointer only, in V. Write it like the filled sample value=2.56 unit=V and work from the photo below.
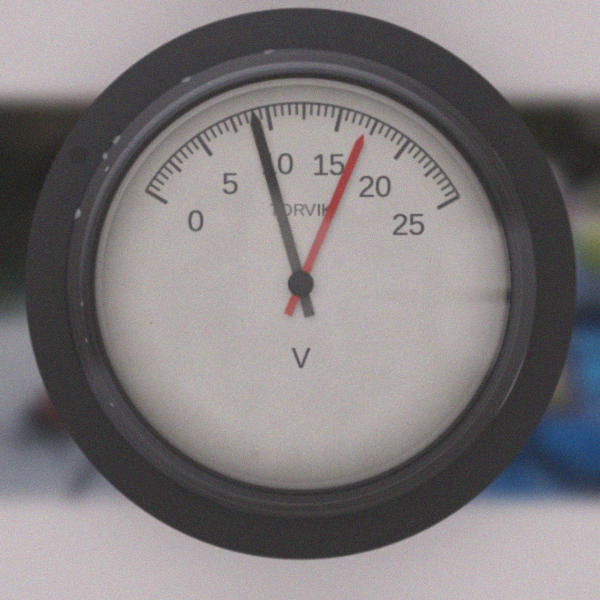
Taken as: value=9 unit=V
